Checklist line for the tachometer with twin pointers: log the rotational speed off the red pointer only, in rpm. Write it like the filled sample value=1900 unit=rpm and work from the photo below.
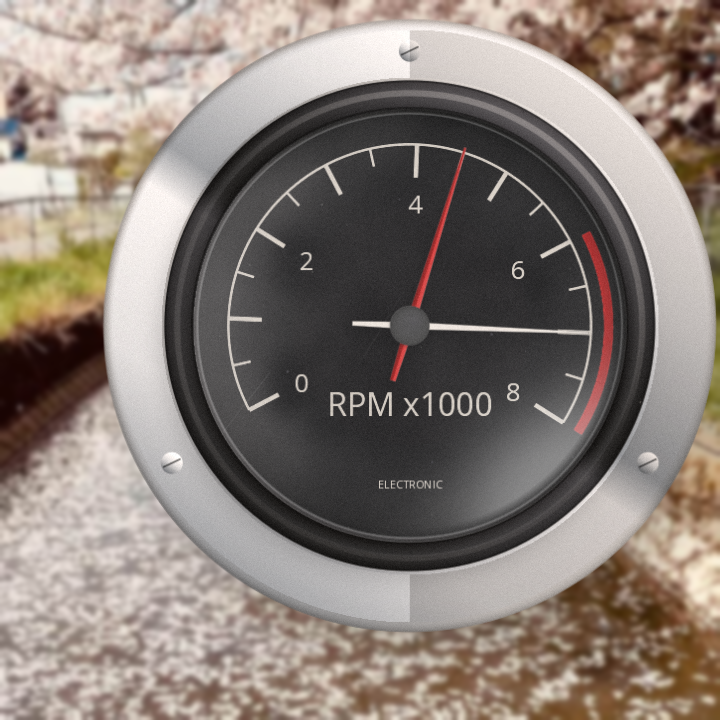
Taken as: value=4500 unit=rpm
